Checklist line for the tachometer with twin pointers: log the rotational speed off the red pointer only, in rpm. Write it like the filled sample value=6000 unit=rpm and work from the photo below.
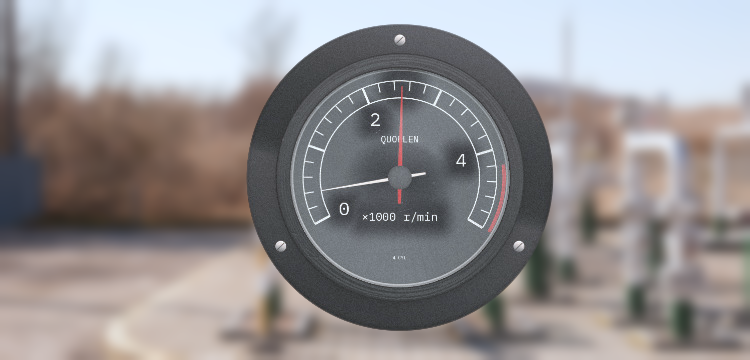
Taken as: value=2500 unit=rpm
